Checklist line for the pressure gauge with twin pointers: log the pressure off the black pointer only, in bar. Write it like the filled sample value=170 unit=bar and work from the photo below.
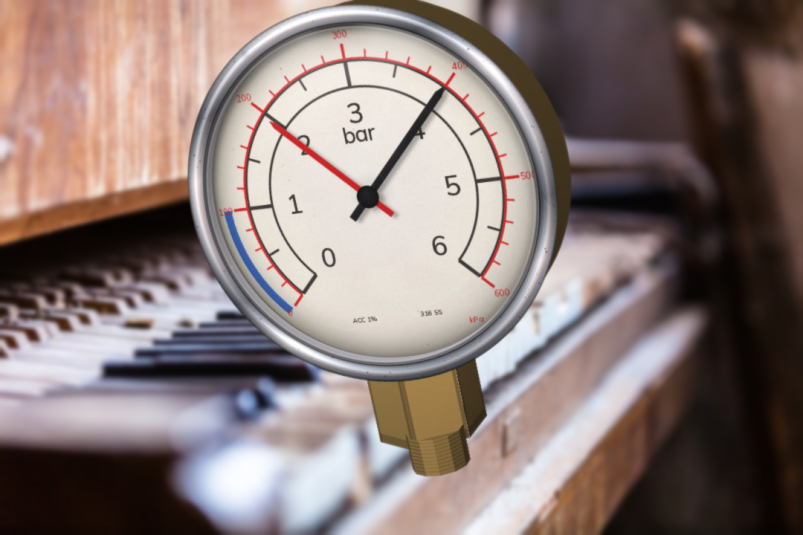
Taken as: value=4 unit=bar
